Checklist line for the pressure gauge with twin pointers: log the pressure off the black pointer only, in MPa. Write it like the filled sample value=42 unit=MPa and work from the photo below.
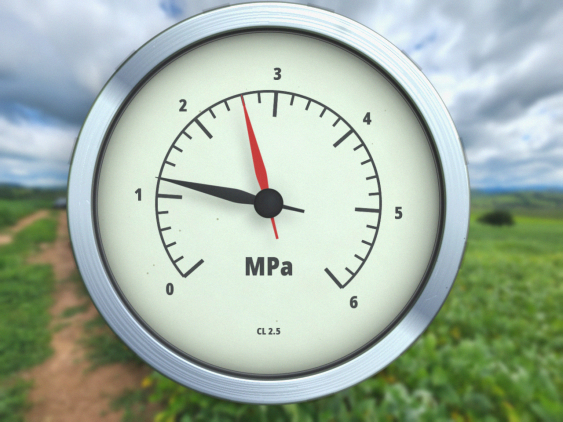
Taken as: value=1.2 unit=MPa
